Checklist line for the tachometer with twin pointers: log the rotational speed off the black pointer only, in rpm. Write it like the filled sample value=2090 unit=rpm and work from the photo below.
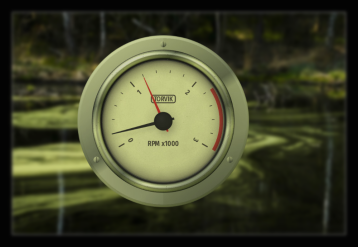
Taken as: value=200 unit=rpm
